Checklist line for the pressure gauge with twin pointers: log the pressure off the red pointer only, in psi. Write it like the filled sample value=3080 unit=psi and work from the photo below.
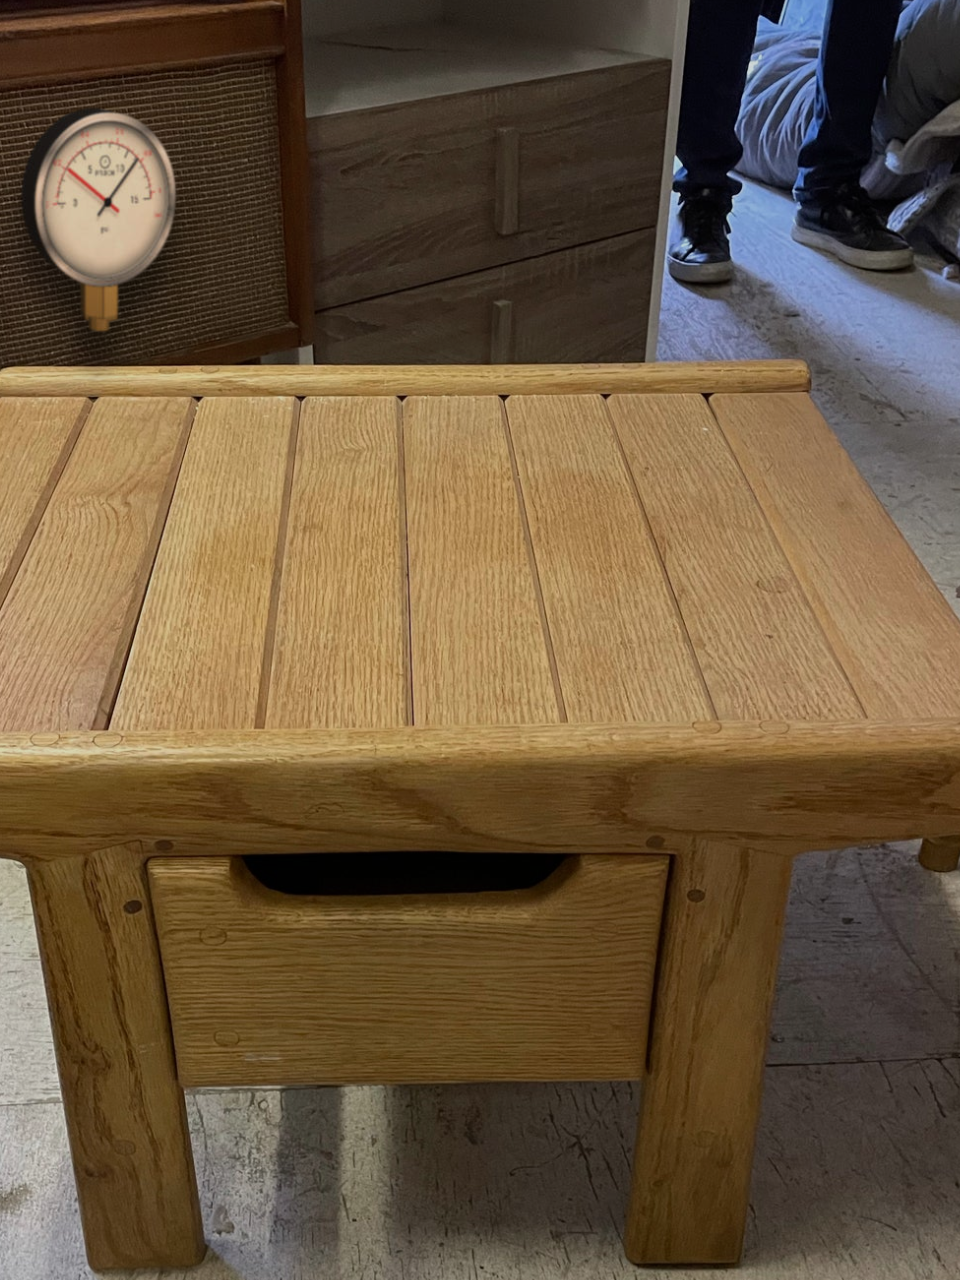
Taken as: value=3 unit=psi
